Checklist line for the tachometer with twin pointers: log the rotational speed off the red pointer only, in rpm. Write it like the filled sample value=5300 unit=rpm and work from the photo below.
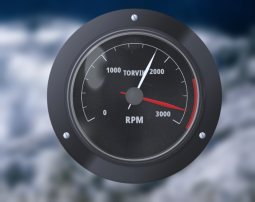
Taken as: value=2800 unit=rpm
